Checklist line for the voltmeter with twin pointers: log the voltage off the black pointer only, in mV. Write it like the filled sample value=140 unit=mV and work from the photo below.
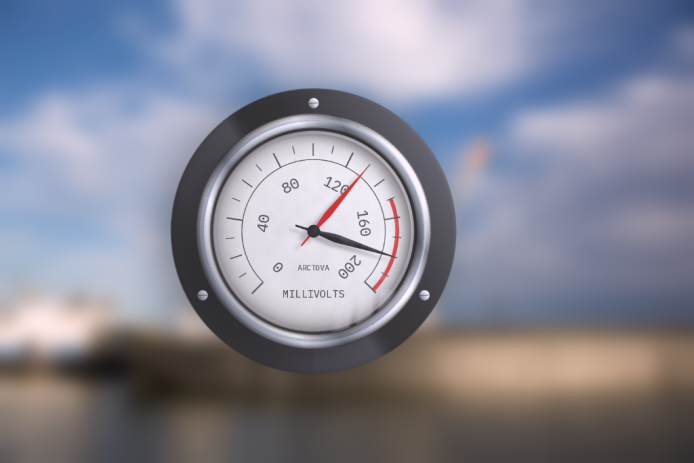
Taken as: value=180 unit=mV
